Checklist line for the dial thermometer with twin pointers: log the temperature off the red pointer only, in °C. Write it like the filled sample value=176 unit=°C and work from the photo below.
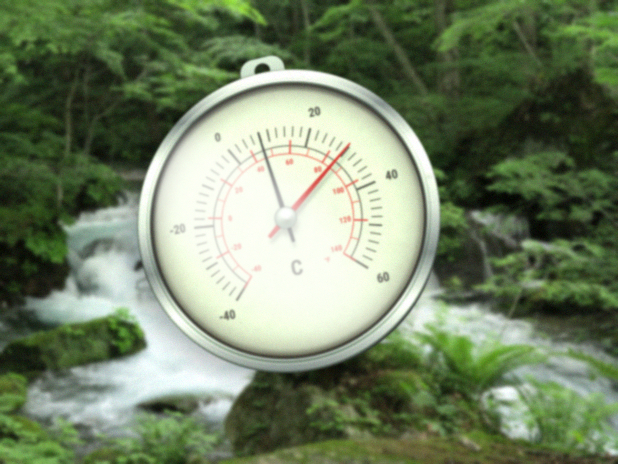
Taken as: value=30 unit=°C
